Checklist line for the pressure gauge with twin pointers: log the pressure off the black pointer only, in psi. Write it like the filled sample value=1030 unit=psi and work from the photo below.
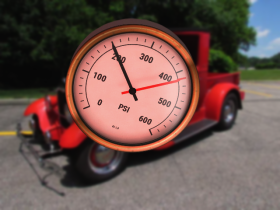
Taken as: value=200 unit=psi
